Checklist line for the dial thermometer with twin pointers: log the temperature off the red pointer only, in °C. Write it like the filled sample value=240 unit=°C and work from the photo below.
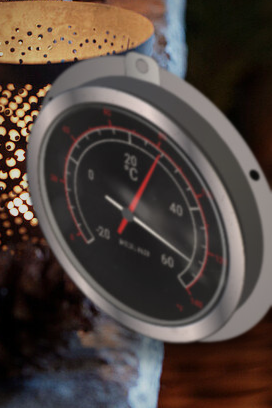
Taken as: value=28 unit=°C
